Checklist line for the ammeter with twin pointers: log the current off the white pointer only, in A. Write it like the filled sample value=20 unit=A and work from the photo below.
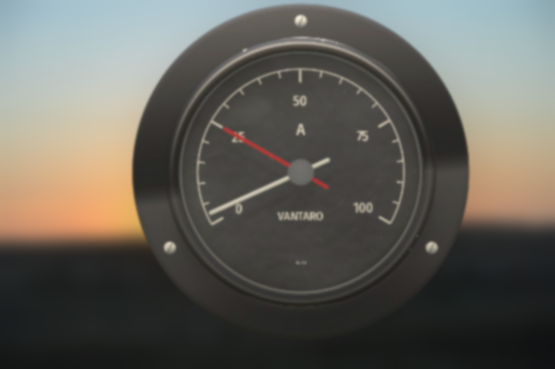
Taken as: value=2.5 unit=A
